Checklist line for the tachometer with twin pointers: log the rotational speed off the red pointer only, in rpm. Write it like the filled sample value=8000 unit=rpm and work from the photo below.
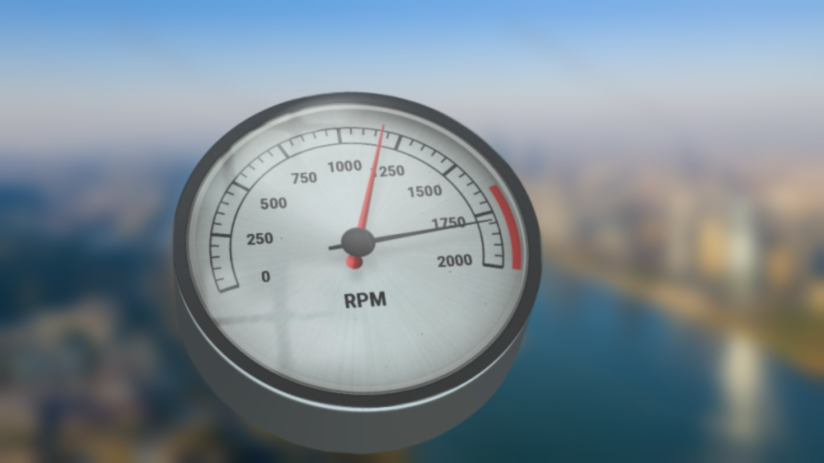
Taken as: value=1175 unit=rpm
